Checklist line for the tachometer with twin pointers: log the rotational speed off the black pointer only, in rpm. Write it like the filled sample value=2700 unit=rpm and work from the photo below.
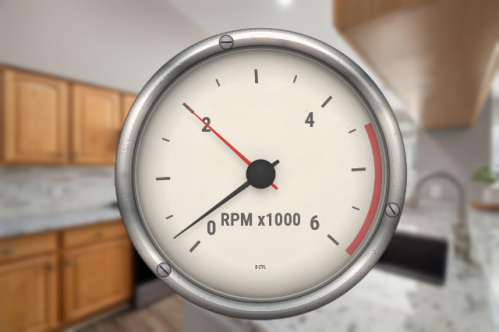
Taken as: value=250 unit=rpm
